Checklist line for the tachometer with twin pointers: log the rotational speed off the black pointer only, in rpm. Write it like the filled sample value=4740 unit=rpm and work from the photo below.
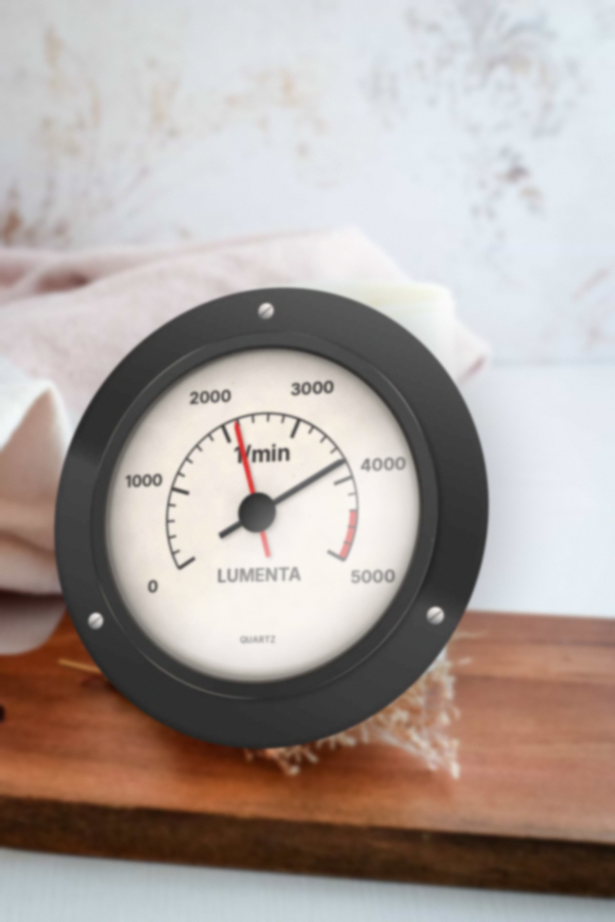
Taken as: value=3800 unit=rpm
